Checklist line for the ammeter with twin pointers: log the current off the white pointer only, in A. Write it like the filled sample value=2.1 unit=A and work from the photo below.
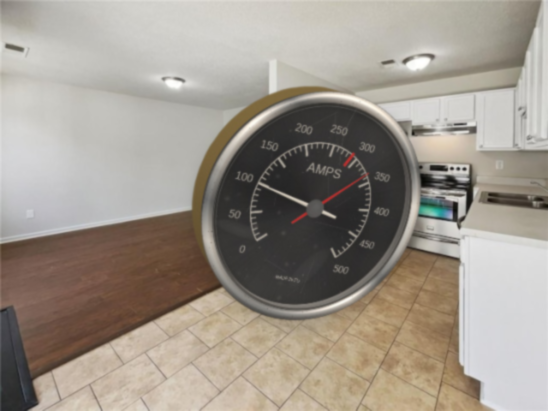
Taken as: value=100 unit=A
